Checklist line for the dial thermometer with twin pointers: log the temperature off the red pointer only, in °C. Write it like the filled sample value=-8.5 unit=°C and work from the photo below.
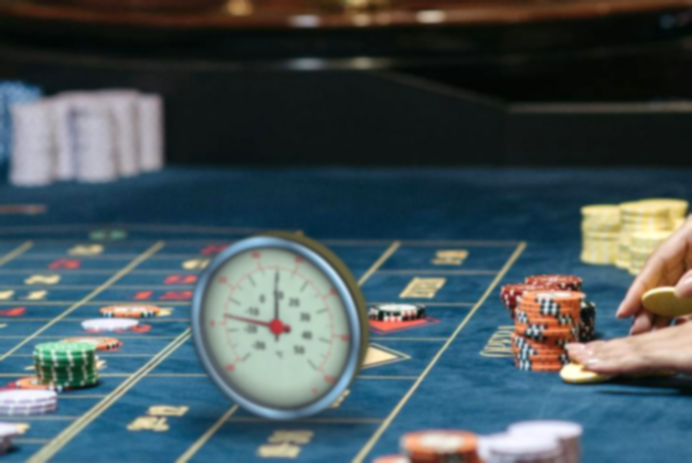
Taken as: value=-15 unit=°C
